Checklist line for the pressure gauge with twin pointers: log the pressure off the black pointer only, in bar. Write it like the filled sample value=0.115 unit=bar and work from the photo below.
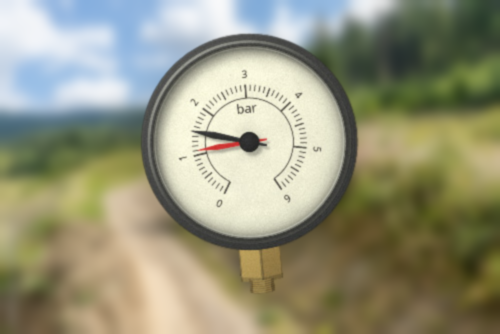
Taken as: value=1.5 unit=bar
